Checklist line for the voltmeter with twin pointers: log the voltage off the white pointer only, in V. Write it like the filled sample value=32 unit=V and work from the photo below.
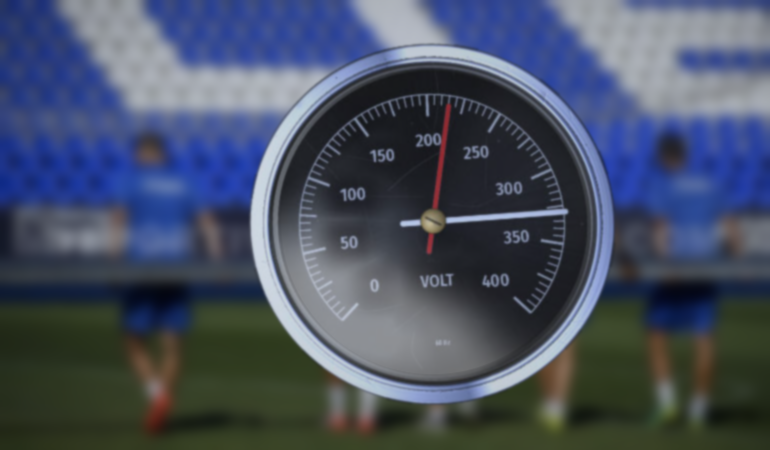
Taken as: value=330 unit=V
